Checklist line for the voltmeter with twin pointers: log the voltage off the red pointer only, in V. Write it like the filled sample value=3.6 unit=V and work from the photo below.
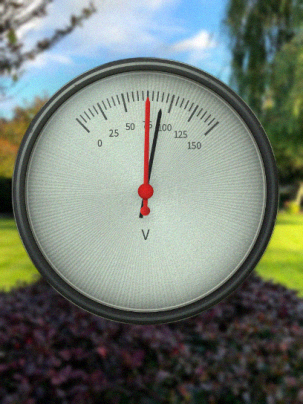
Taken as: value=75 unit=V
